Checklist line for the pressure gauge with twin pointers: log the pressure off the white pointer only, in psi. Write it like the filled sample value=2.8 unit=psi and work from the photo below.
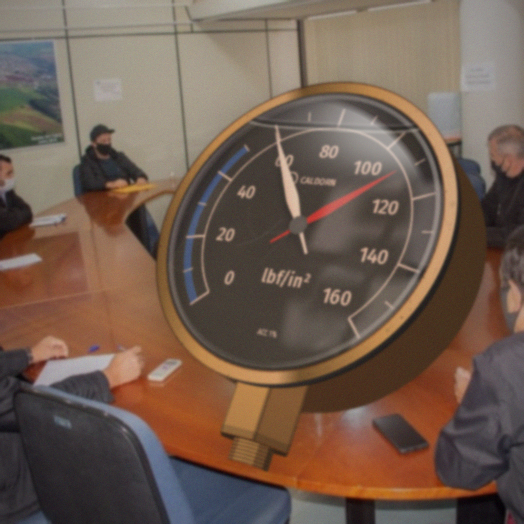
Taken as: value=60 unit=psi
